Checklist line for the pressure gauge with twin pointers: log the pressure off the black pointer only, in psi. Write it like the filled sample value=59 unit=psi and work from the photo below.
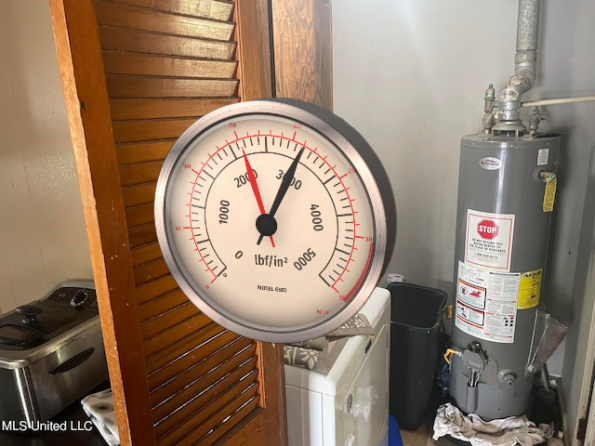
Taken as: value=3000 unit=psi
